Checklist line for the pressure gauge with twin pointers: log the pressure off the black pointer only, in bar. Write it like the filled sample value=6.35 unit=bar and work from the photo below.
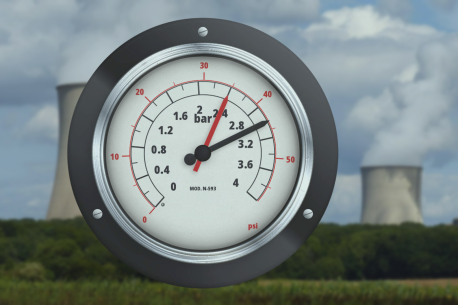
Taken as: value=3 unit=bar
